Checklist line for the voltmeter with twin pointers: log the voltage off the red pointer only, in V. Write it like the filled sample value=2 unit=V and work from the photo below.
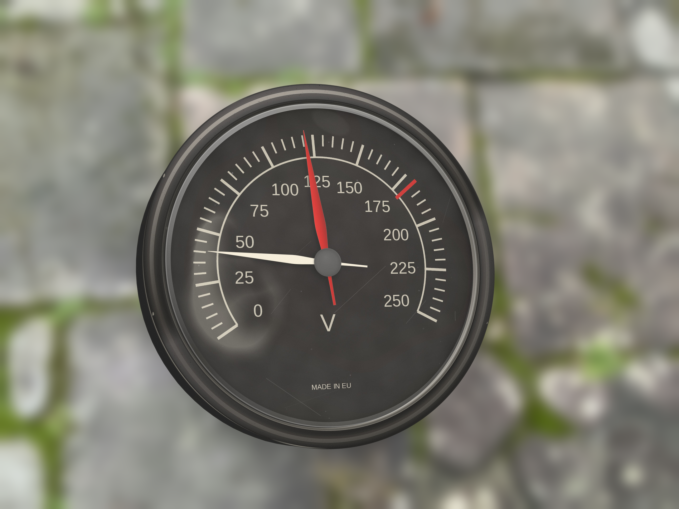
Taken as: value=120 unit=V
